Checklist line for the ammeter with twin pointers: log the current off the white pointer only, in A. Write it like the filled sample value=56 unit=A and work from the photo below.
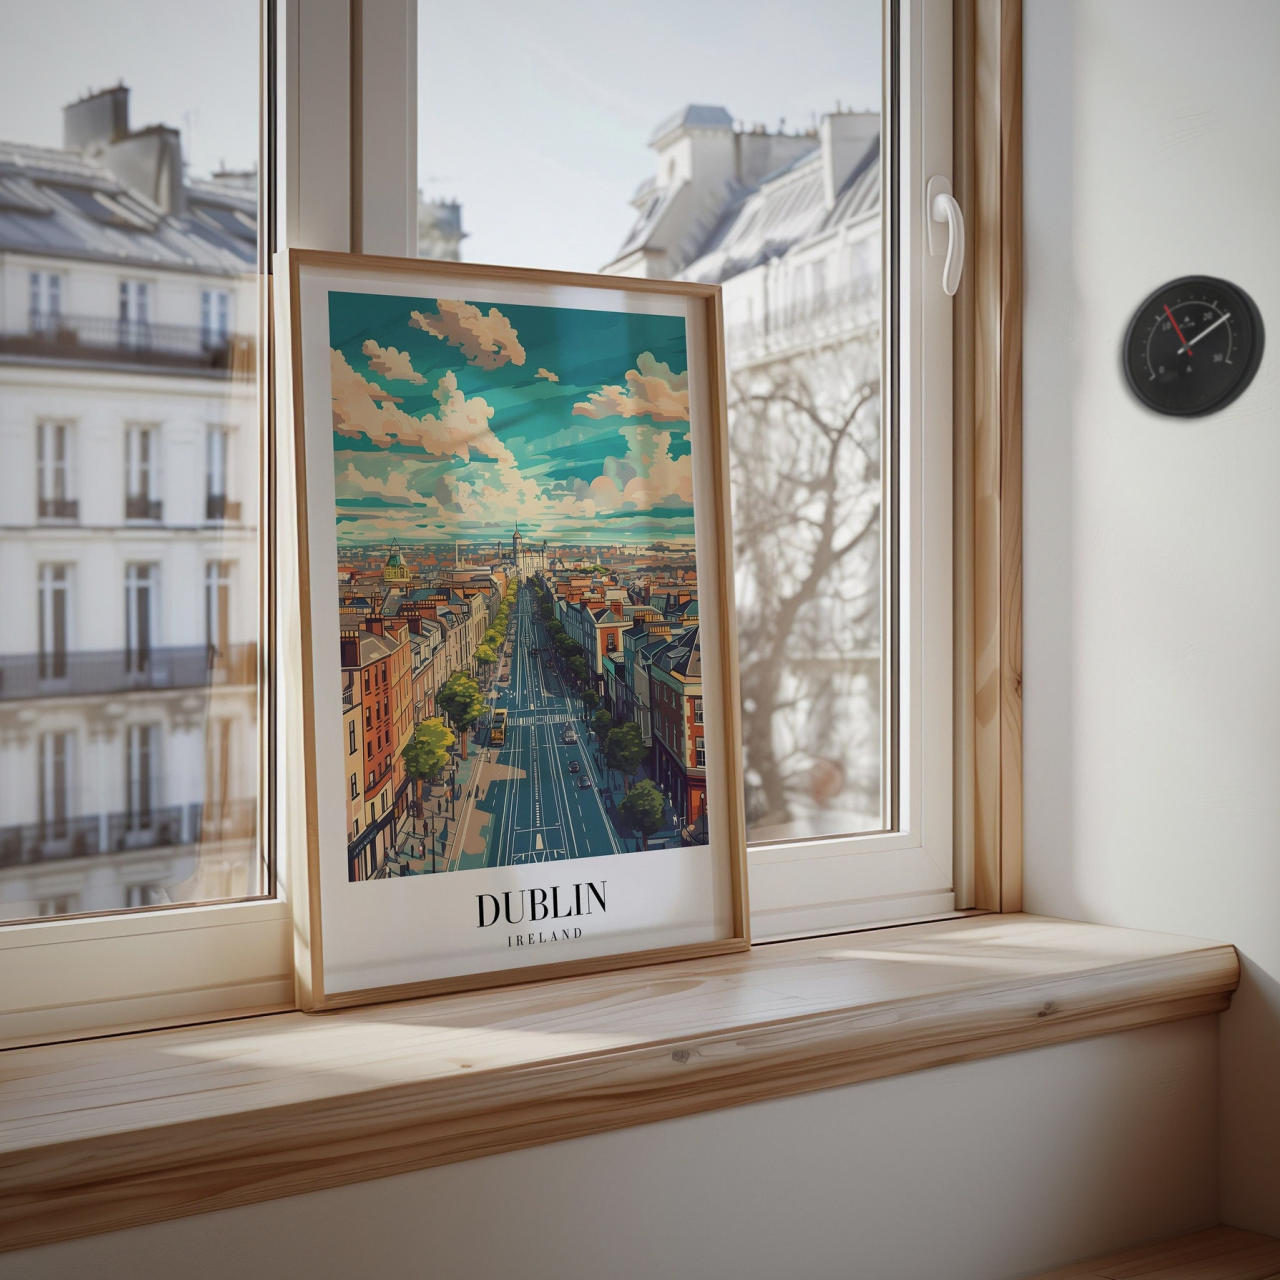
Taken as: value=23 unit=A
